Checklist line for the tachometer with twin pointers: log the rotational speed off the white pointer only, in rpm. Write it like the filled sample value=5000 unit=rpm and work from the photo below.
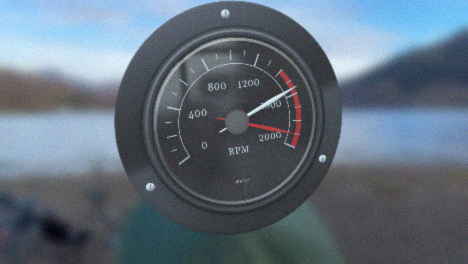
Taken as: value=1550 unit=rpm
